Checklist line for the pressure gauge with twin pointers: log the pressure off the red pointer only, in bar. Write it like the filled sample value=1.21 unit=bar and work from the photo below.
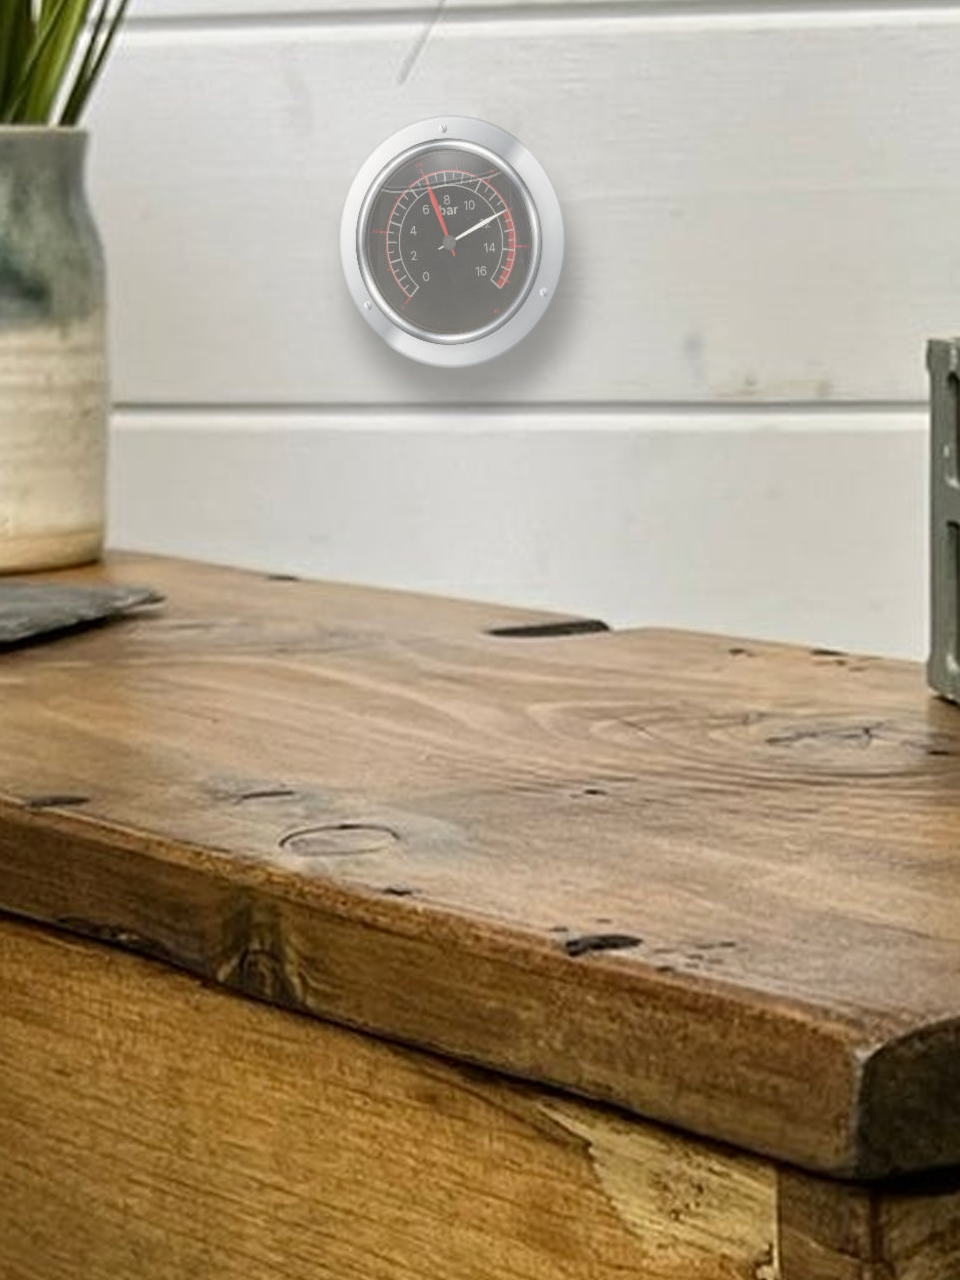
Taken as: value=7 unit=bar
